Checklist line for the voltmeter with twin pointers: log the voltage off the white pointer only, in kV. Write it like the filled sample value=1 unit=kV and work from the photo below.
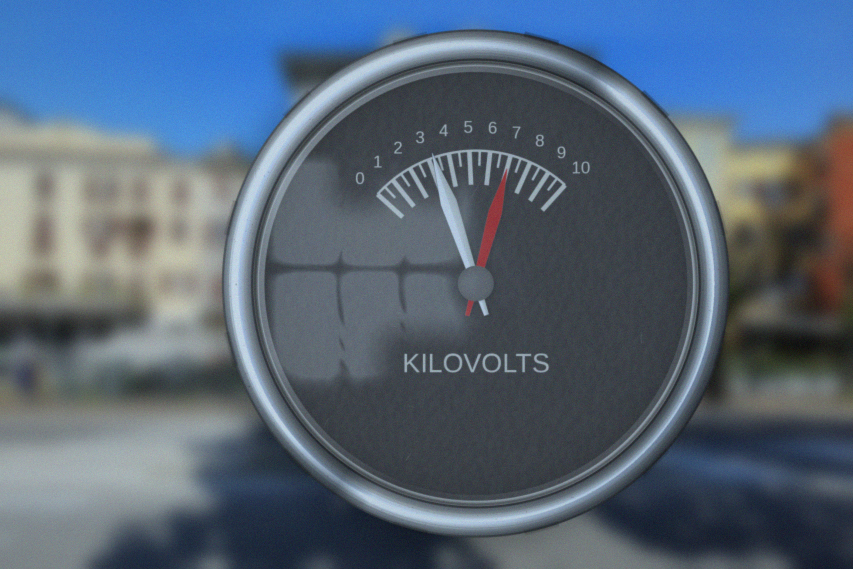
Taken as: value=3.25 unit=kV
